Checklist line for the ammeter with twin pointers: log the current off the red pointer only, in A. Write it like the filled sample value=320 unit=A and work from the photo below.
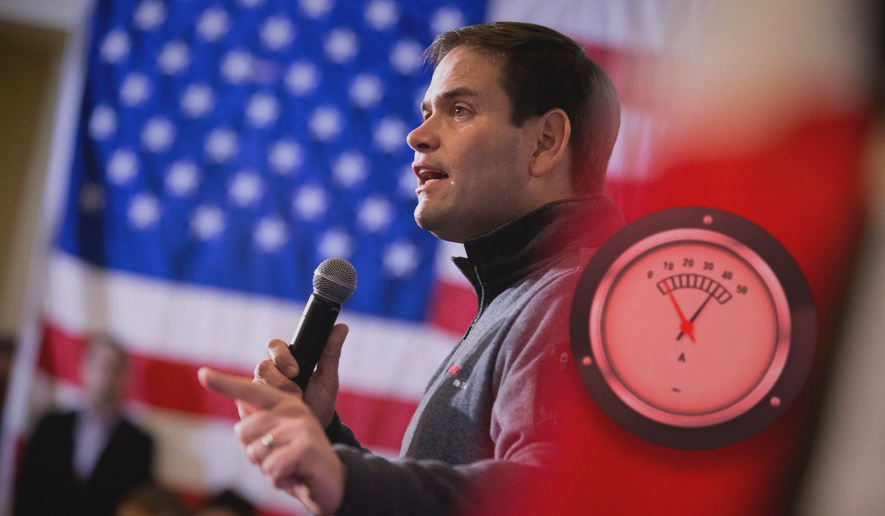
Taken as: value=5 unit=A
